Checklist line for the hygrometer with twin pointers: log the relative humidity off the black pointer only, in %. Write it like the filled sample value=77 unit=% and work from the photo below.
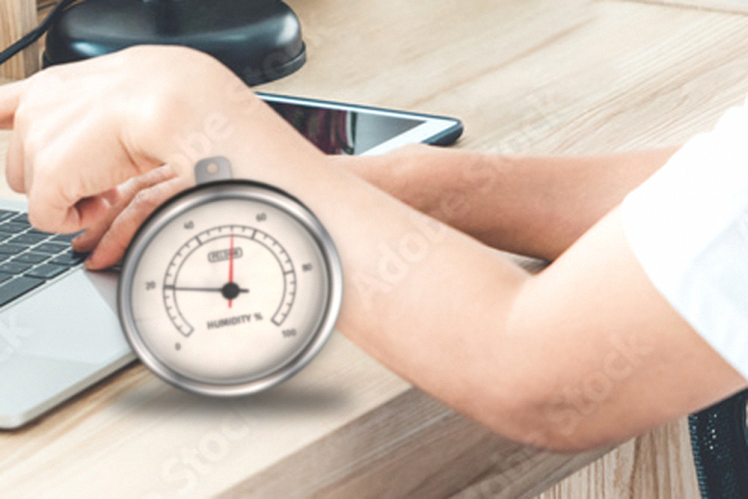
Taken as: value=20 unit=%
